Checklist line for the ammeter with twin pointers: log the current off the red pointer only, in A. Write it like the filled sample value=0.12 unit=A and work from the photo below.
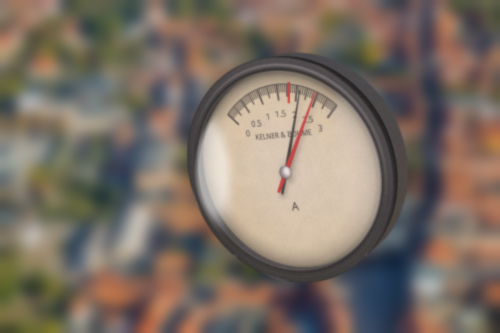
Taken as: value=2.5 unit=A
